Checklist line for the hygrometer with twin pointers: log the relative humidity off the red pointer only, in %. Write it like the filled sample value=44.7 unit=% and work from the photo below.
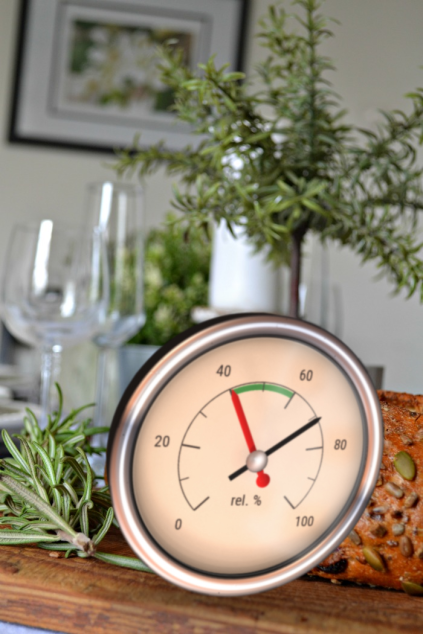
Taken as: value=40 unit=%
